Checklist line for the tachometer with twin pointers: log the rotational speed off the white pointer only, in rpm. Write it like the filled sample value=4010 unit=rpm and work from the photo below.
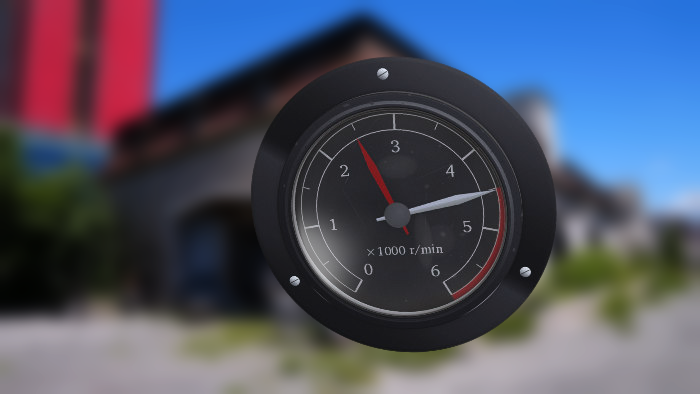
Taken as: value=4500 unit=rpm
